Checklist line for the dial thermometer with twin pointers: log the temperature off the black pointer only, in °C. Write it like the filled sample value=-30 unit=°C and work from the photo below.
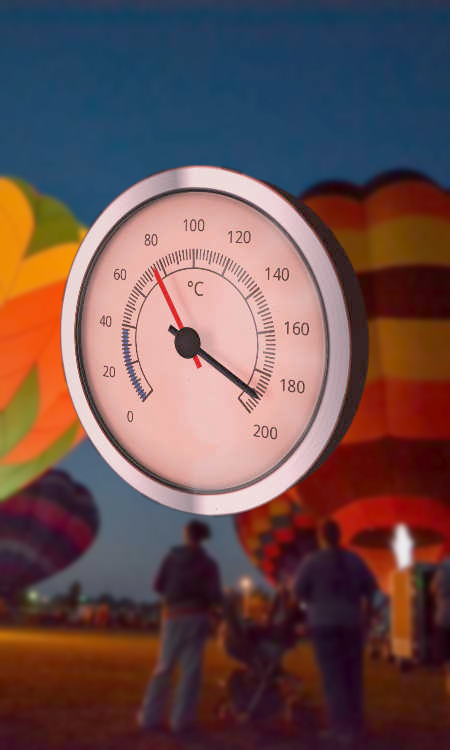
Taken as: value=190 unit=°C
